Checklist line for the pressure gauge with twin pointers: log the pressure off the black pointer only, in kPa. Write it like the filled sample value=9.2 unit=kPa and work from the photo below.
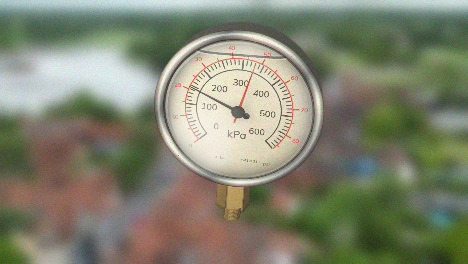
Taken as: value=150 unit=kPa
